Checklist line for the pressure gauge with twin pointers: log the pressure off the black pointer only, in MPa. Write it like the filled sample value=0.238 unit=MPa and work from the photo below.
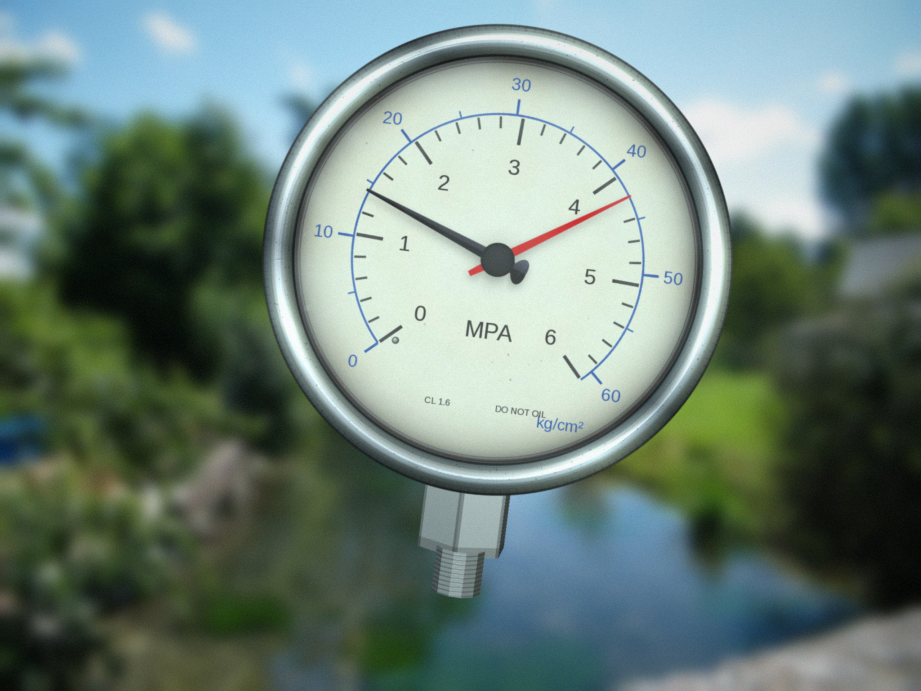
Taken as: value=1.4 unit=MPa
